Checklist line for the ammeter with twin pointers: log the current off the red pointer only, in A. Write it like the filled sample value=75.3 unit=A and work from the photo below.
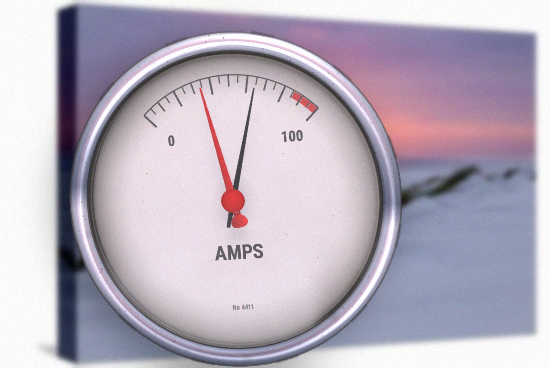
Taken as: value=35 unit=A
